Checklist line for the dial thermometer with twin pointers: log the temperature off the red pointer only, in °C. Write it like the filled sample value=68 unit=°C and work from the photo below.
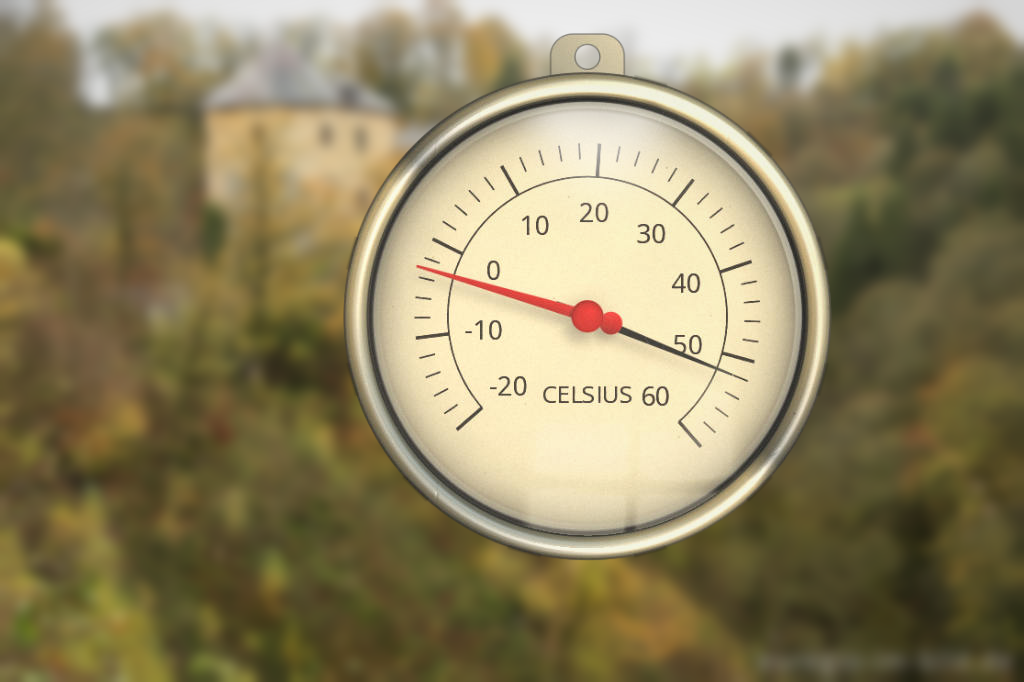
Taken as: value=-3 unit=°C
